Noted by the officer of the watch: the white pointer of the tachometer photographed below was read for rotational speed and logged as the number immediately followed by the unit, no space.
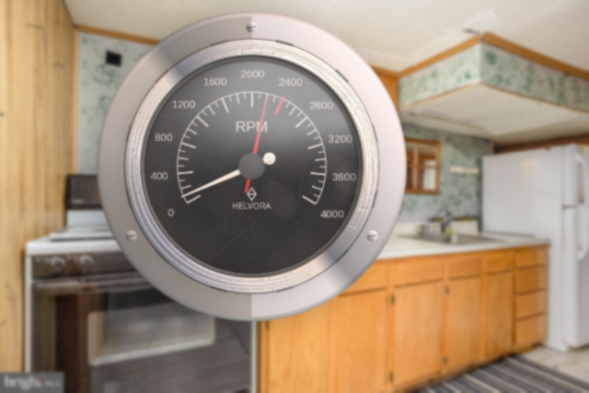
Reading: 100rpm
